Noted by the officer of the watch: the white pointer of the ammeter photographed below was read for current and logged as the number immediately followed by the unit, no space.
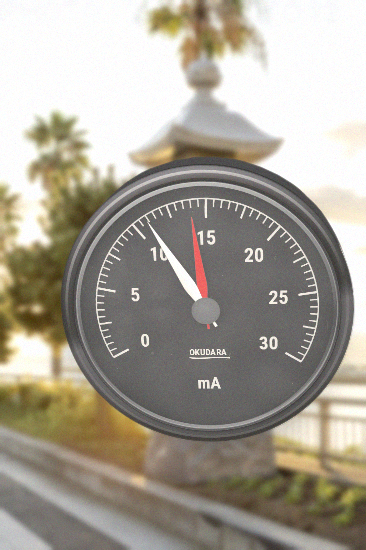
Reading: 11mA
